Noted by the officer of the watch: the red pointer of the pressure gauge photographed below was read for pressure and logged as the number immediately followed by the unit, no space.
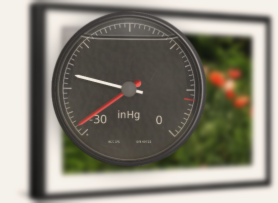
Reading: -29inHg
